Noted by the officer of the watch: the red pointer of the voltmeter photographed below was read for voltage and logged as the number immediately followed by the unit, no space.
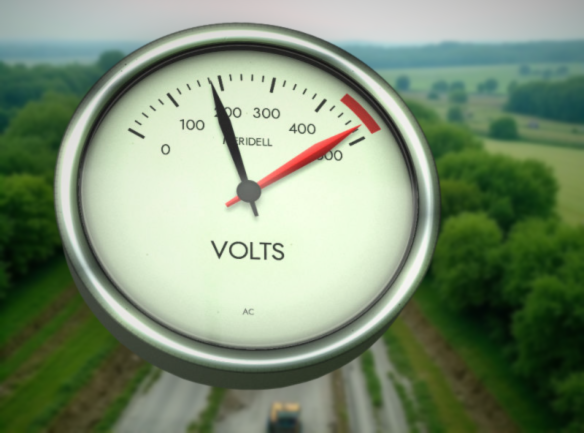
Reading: 480V
